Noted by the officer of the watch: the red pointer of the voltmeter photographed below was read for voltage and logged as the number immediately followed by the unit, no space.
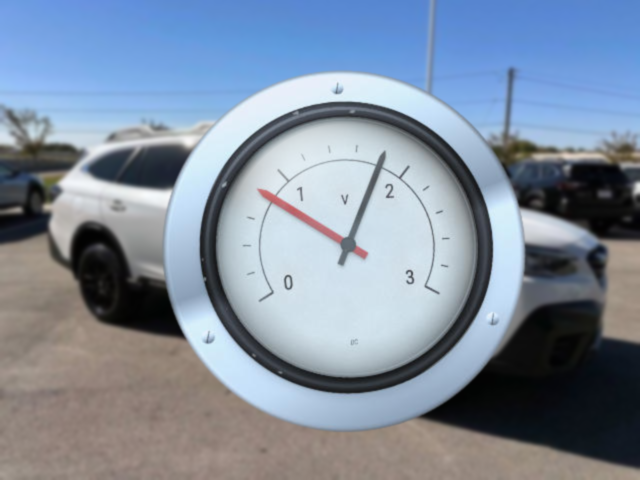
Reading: 0.8V
